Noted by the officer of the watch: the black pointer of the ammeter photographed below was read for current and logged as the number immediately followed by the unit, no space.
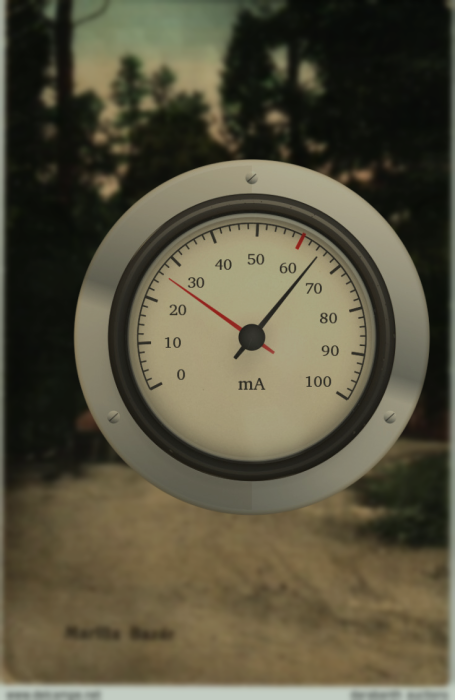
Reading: 65mA
